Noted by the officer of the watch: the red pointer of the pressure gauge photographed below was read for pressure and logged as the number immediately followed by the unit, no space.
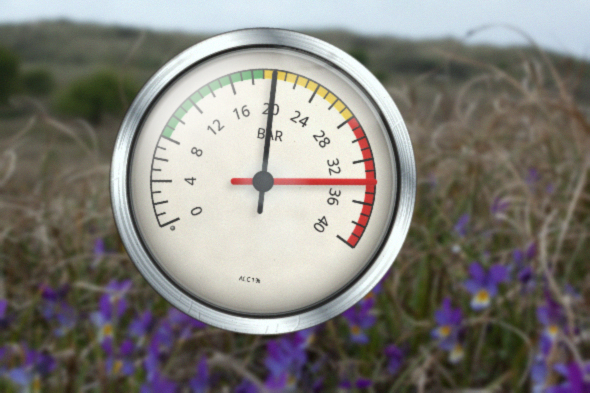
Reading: 34bar
